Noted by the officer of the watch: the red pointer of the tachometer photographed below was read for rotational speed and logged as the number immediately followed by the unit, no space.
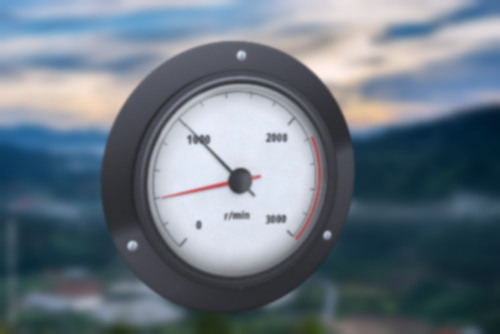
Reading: 400rpm
